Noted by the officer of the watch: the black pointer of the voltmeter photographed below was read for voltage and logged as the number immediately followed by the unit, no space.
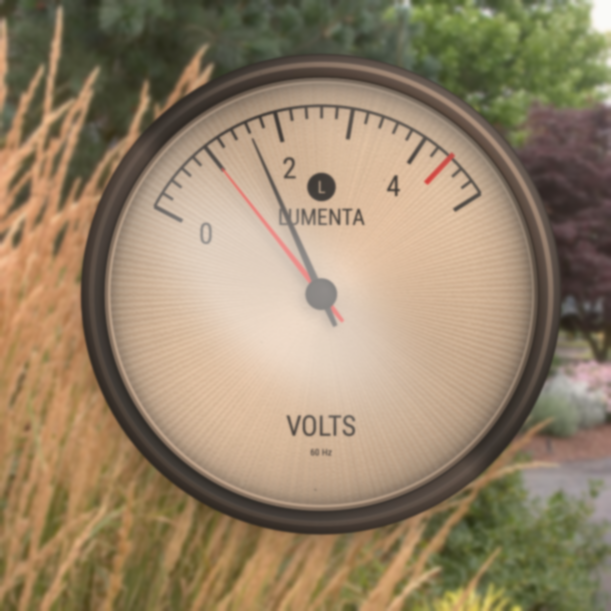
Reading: 1.6V
